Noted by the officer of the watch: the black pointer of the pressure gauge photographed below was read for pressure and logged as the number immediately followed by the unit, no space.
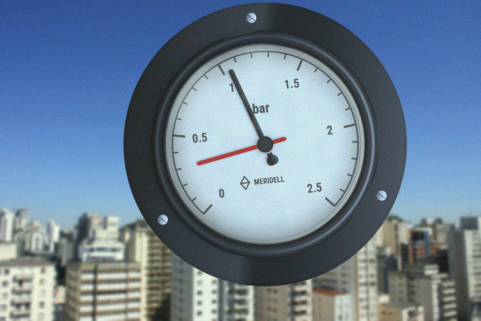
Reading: 1.05bar
